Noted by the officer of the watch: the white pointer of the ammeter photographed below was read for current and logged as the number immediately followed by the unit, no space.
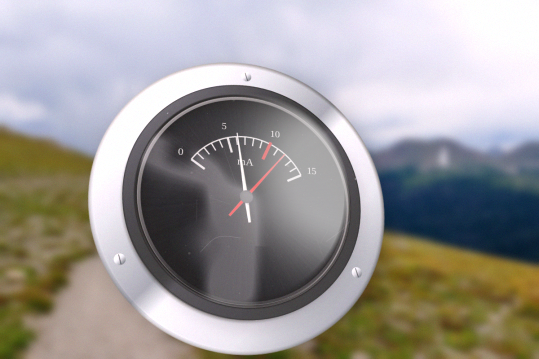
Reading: 6mA
